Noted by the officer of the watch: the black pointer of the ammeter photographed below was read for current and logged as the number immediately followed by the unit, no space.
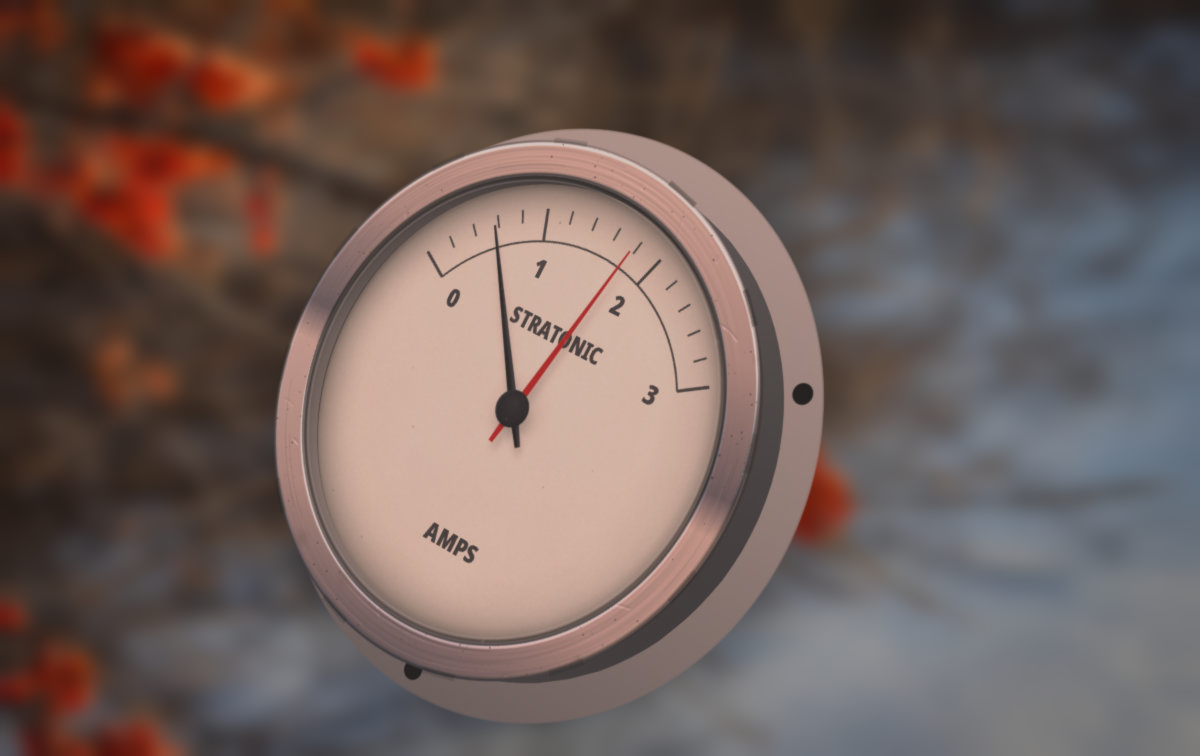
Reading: 0.6A
